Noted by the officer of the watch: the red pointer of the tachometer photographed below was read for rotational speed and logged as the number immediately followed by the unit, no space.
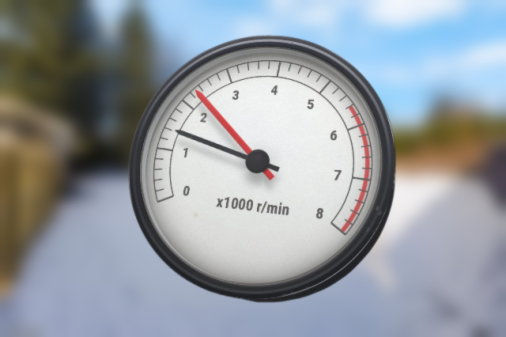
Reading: 2300rpm
